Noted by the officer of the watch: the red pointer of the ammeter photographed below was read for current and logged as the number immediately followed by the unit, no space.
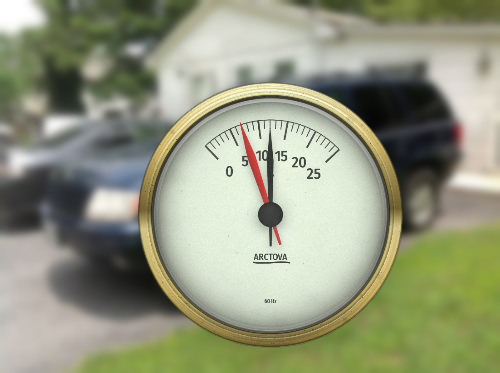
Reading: 7A
